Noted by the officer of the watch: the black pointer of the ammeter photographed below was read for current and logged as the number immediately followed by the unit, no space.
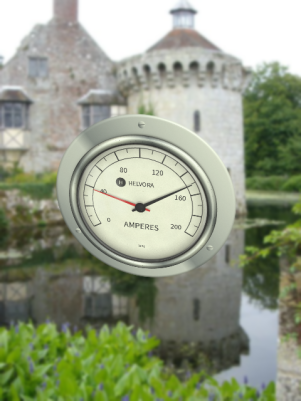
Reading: 150A
